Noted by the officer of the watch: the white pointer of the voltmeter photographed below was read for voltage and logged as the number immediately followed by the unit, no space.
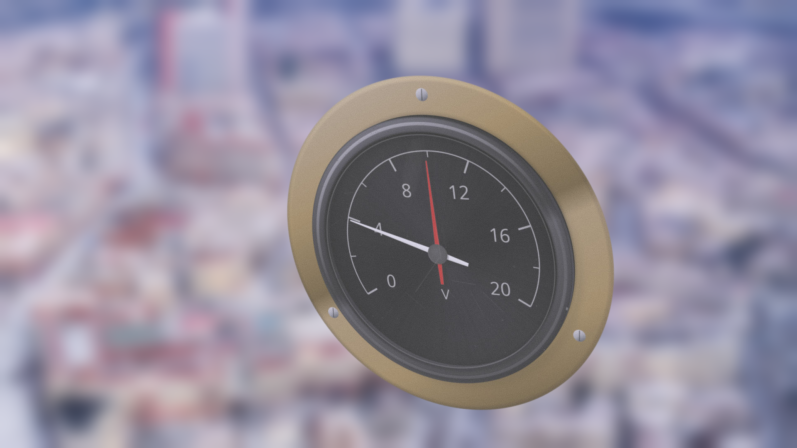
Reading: 4V
